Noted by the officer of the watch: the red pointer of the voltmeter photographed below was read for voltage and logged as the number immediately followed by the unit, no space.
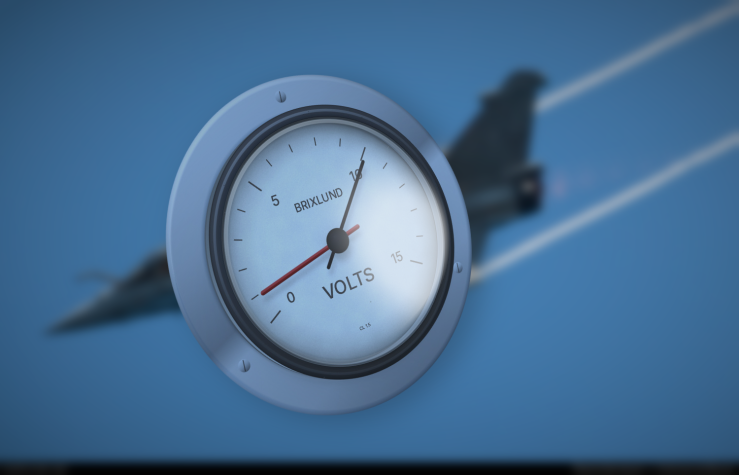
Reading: 1V
